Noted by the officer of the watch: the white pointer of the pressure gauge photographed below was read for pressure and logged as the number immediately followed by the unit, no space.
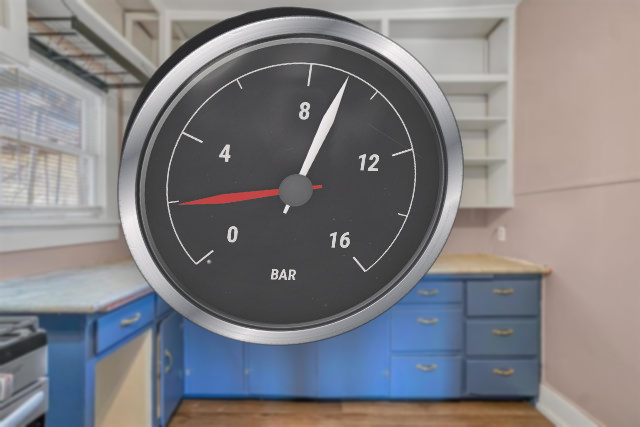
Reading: 9bar
